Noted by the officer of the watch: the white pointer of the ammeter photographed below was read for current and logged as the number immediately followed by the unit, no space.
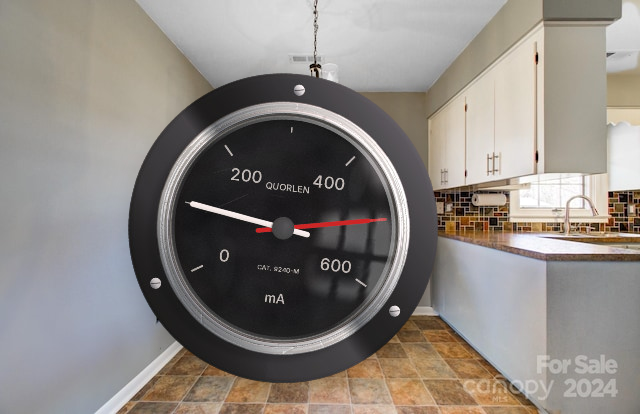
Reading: 100mA
